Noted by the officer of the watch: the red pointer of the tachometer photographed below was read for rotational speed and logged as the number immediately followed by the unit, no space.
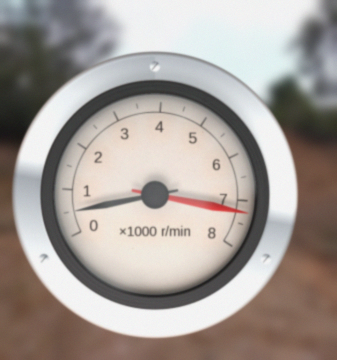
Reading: 7250rpm
